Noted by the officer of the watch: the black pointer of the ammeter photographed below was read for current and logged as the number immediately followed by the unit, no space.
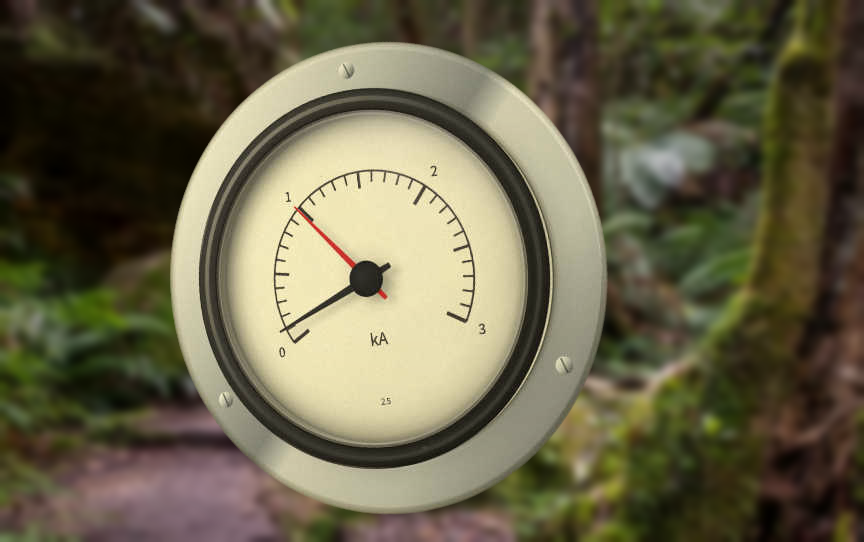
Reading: 0.1kA
